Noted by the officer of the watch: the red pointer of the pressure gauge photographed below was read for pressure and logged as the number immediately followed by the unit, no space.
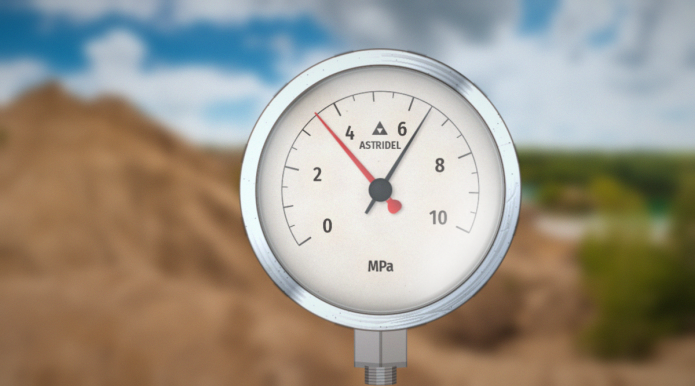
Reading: 3.5MPa
